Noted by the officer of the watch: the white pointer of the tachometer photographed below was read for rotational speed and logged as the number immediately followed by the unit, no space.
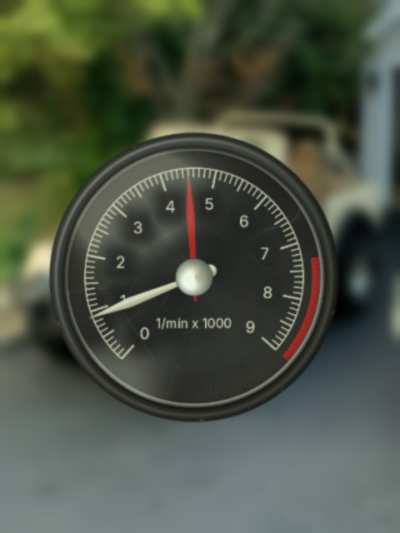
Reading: 900rpm
